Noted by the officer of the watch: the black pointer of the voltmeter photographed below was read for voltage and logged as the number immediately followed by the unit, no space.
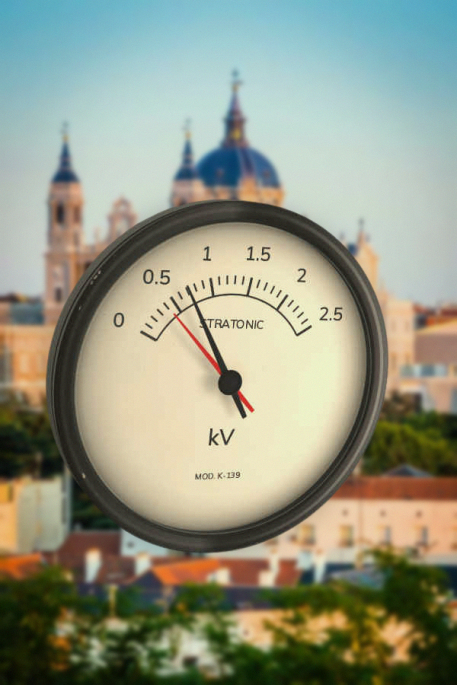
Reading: 0.7kV
